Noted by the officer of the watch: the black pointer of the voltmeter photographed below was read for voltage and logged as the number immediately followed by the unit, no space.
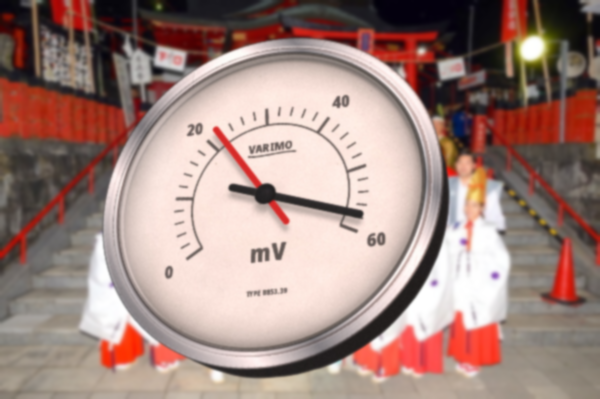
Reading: 58mV
